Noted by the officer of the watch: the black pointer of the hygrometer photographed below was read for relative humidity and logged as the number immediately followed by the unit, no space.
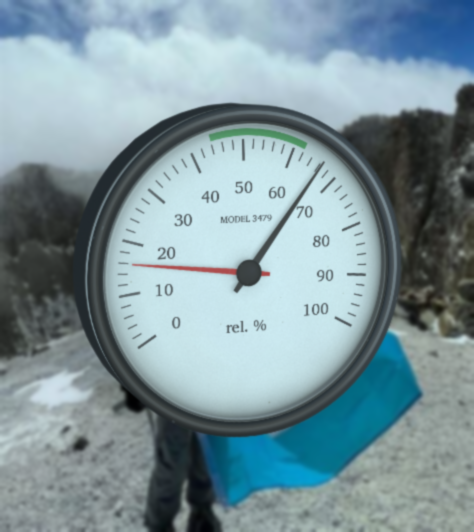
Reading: 66%
